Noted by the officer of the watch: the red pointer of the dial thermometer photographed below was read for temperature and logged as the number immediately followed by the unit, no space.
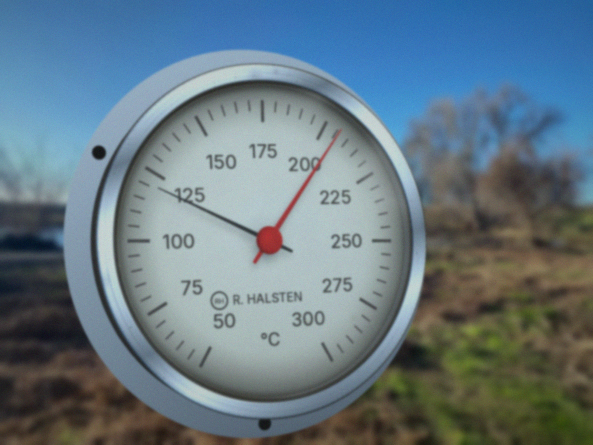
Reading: 205°C
